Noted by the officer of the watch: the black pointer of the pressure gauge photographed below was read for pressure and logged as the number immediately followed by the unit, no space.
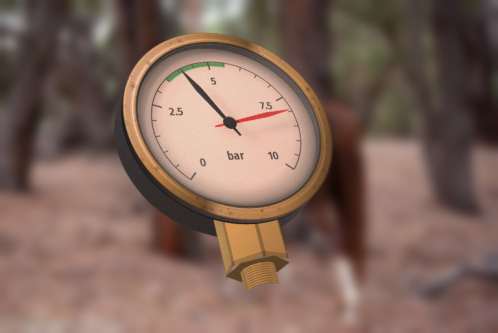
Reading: 4bar
